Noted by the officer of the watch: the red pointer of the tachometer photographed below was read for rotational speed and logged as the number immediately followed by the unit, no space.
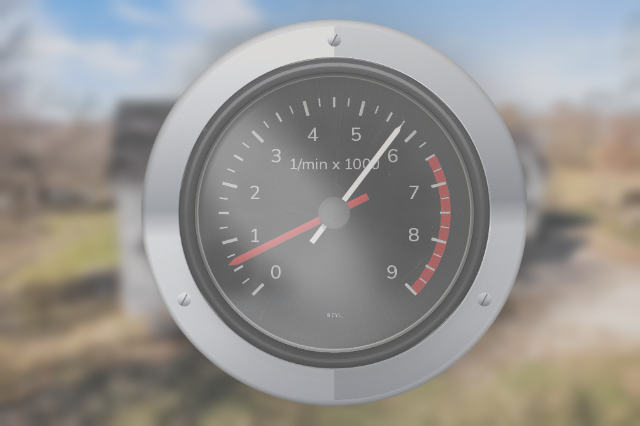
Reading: 625rpm
